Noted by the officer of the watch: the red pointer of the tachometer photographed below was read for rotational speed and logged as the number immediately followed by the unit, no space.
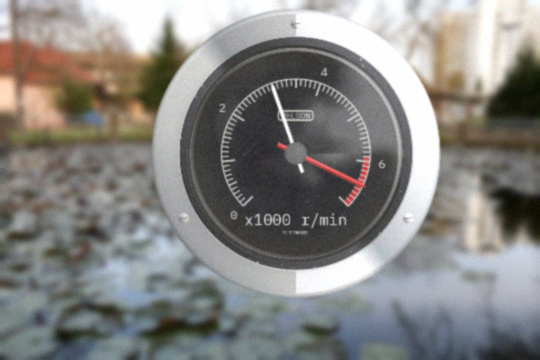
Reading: 6500rpm
